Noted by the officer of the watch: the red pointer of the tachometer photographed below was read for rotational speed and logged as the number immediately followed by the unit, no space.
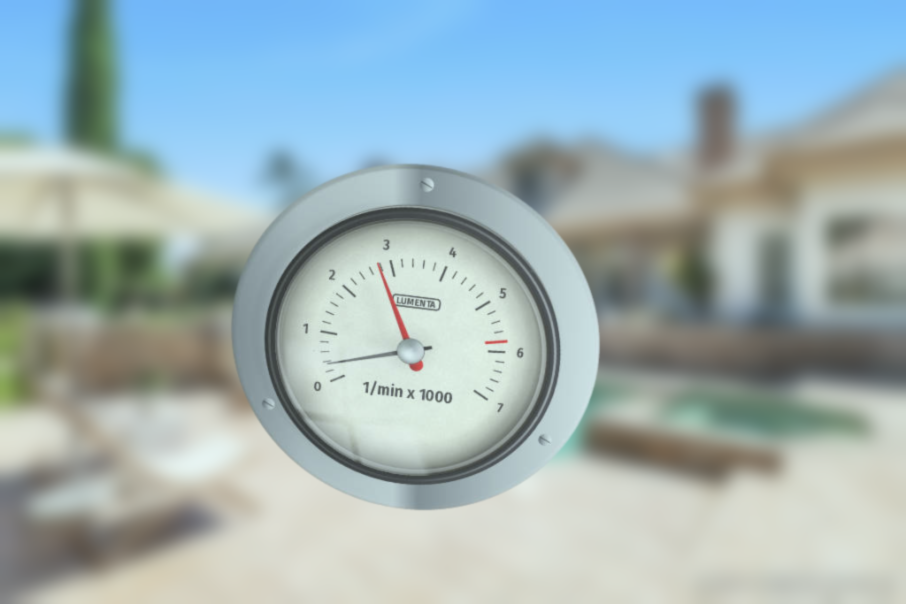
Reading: 2800rpm
